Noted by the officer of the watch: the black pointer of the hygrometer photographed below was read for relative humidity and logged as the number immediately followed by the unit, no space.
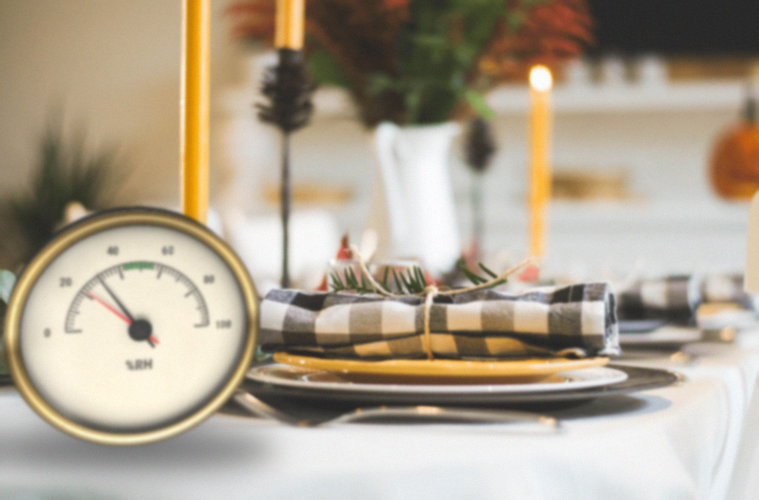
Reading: 30%
